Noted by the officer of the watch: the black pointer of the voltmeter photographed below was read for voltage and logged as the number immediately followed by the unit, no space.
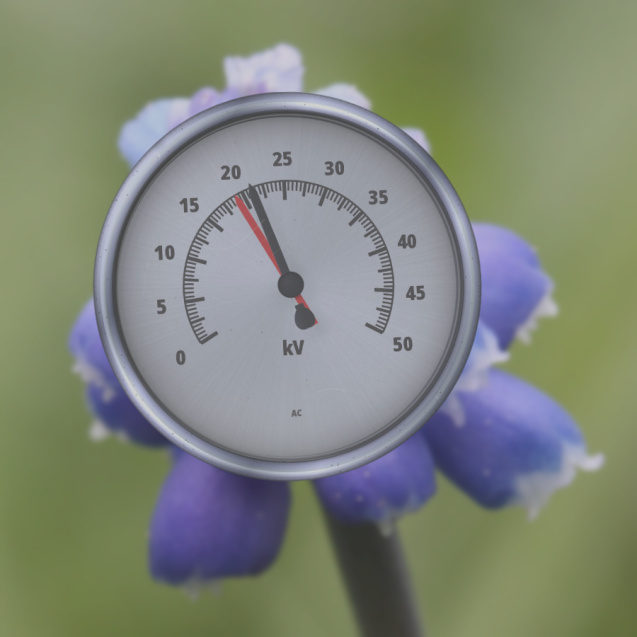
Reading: 21kV
